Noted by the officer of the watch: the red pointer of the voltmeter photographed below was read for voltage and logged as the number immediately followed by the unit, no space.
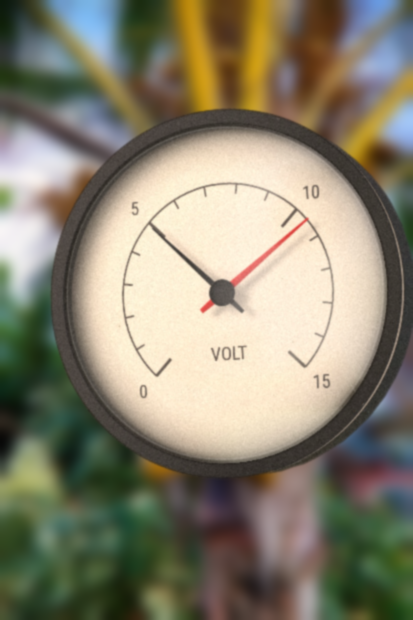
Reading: 10.5V
